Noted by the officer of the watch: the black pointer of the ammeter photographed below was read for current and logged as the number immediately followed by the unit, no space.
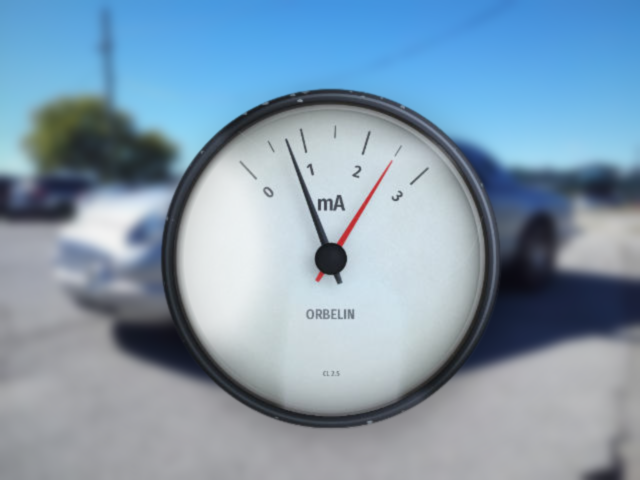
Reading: 0.75mA
